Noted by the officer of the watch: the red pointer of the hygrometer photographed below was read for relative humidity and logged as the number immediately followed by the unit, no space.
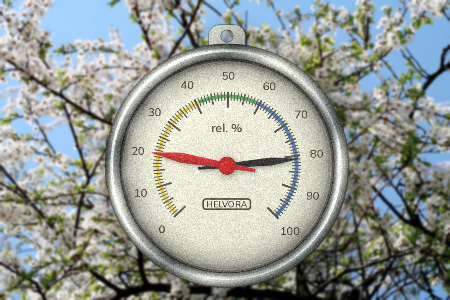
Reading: 20%
